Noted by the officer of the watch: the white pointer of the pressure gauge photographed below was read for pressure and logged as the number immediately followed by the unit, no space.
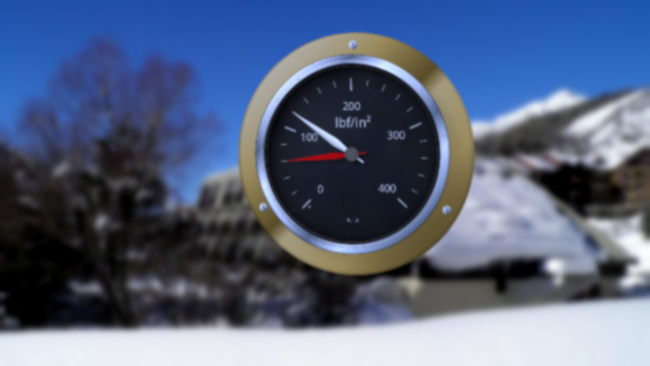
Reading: 120psi
